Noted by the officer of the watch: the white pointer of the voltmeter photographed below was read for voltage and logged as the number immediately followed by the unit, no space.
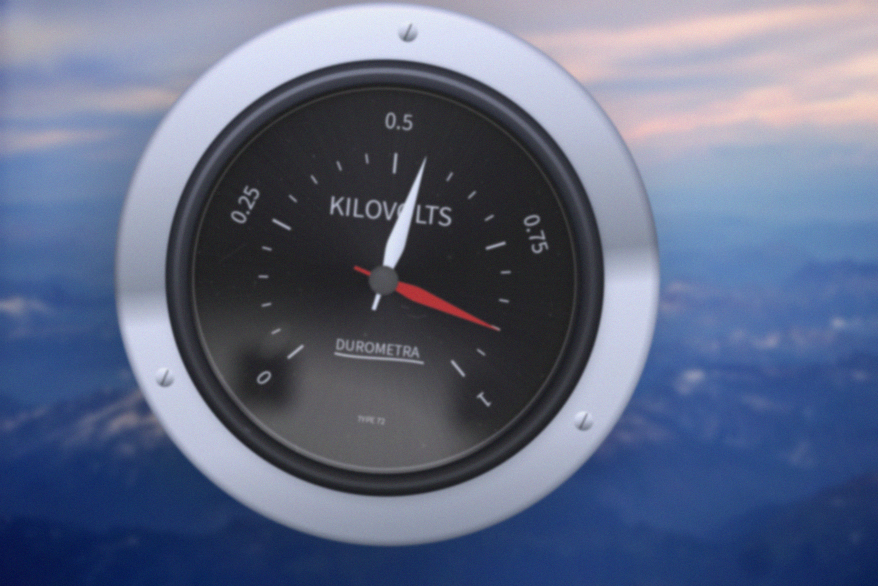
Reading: 0.55kV
